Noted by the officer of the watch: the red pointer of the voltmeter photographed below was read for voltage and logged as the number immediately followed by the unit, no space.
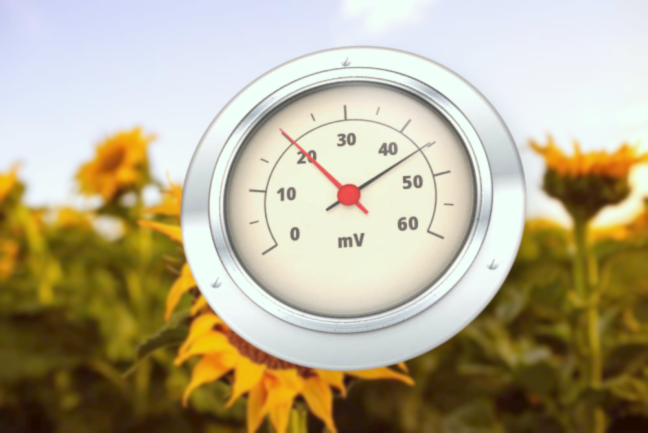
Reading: 20mV
